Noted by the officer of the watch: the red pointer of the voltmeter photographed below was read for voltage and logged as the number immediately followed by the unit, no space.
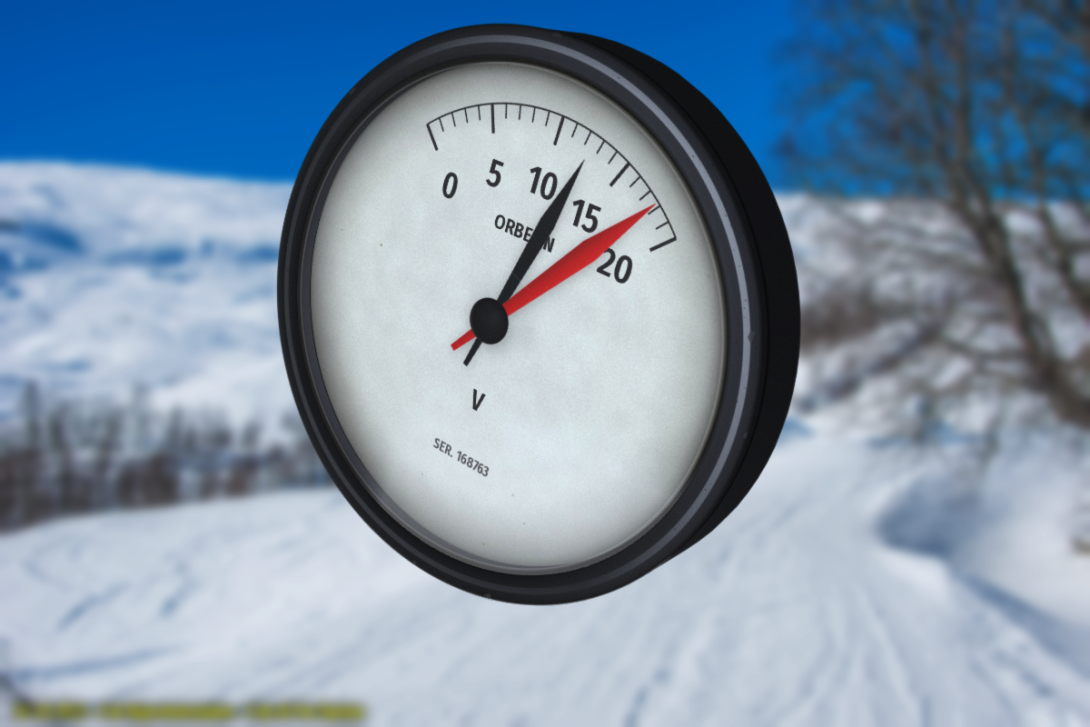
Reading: 18V
